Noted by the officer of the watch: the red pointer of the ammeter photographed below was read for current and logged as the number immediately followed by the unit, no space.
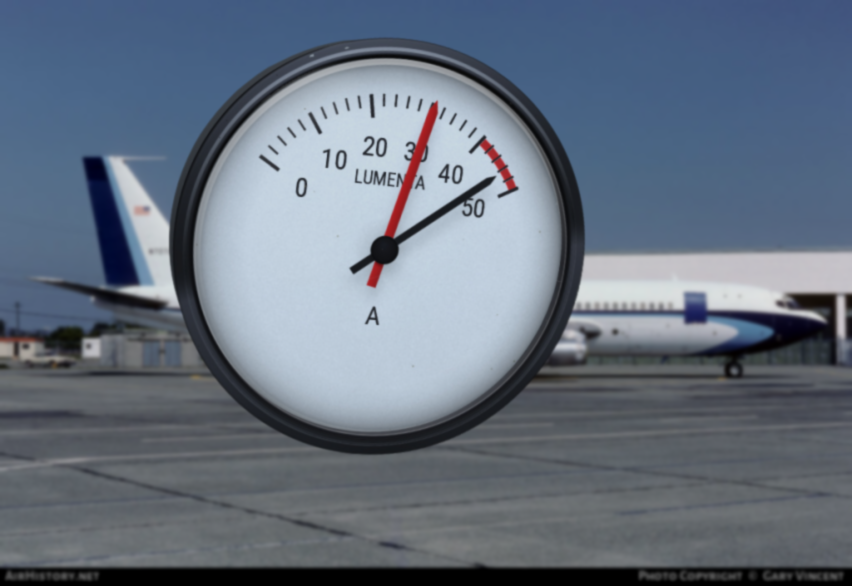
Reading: 30A
